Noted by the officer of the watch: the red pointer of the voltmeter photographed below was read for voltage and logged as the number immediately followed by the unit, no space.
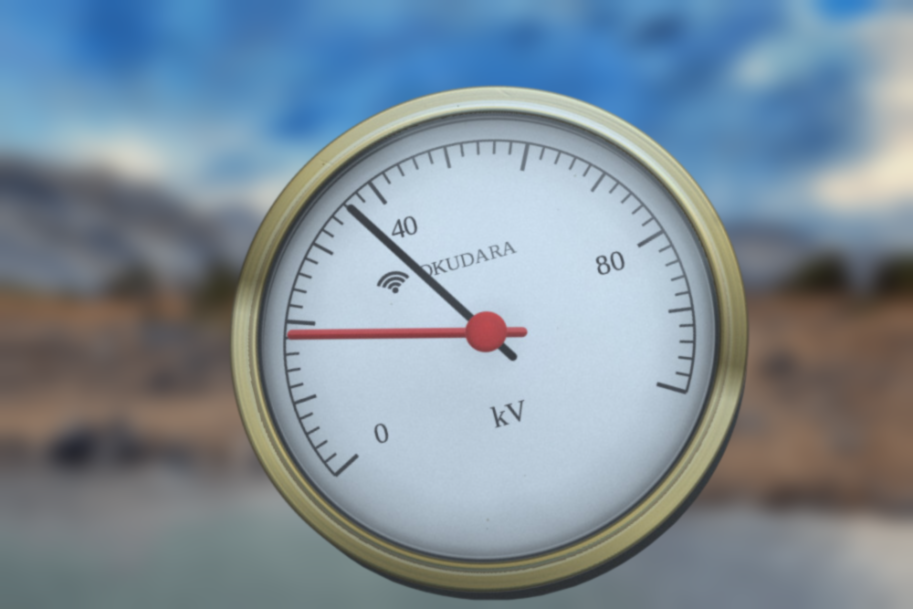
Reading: 18kV
